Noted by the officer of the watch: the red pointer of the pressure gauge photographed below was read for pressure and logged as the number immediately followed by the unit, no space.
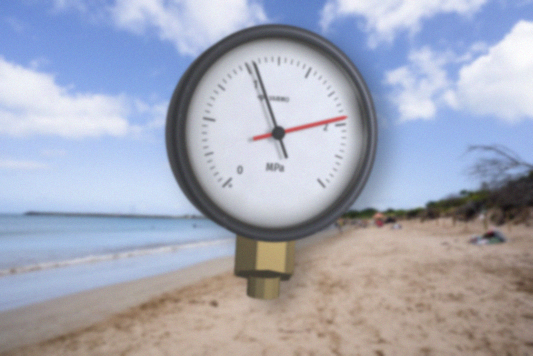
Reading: 1.95MPa
